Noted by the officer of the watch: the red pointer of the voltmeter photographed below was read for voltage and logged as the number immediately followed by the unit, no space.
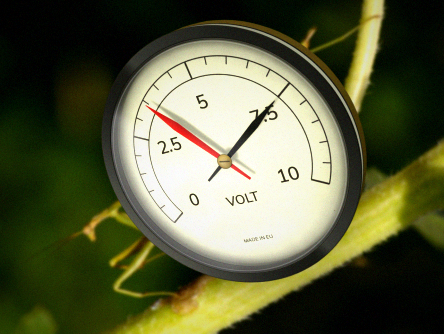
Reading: 3.5V
